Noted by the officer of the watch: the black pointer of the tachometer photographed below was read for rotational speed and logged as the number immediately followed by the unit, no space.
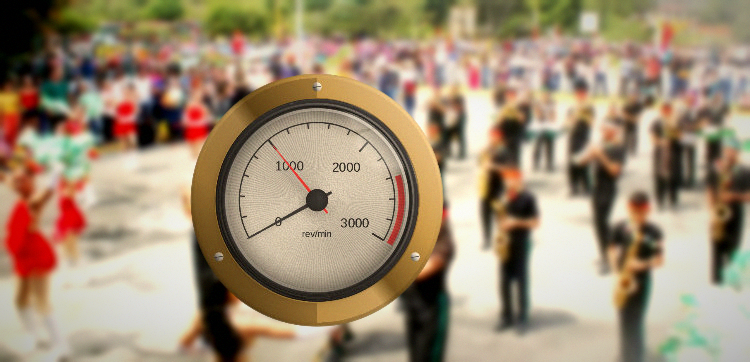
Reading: 0rpm
